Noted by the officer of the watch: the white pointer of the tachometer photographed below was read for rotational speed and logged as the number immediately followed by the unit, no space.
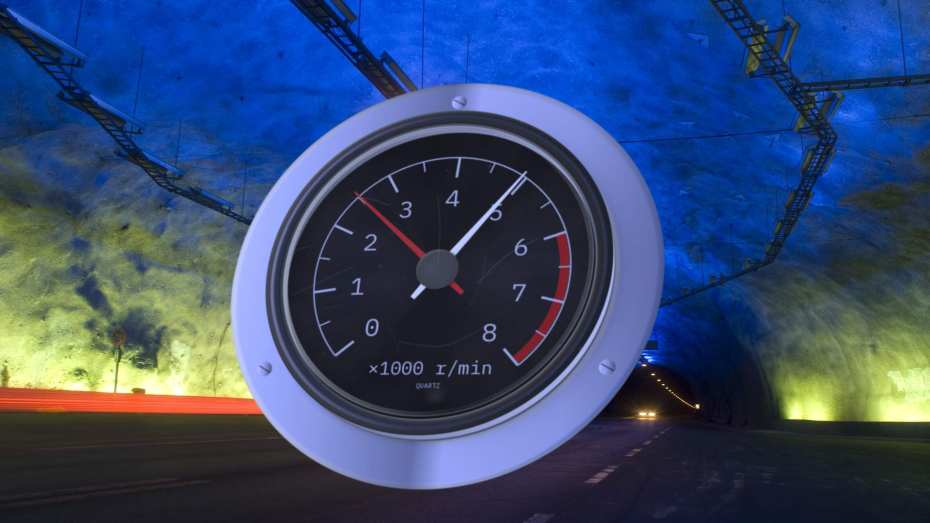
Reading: 5000rpm
